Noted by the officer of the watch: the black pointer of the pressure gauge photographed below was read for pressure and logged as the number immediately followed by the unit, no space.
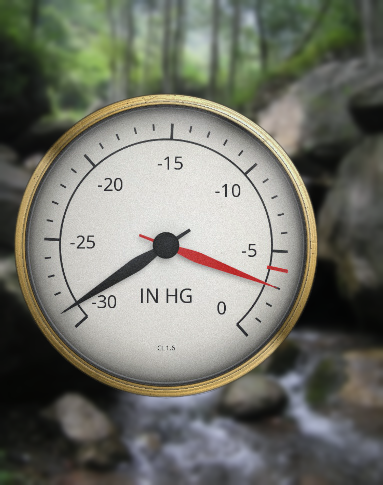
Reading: -29inHg
